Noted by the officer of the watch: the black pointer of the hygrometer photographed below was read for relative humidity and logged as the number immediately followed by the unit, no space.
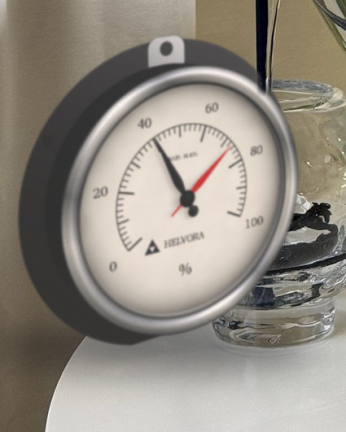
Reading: 40%
